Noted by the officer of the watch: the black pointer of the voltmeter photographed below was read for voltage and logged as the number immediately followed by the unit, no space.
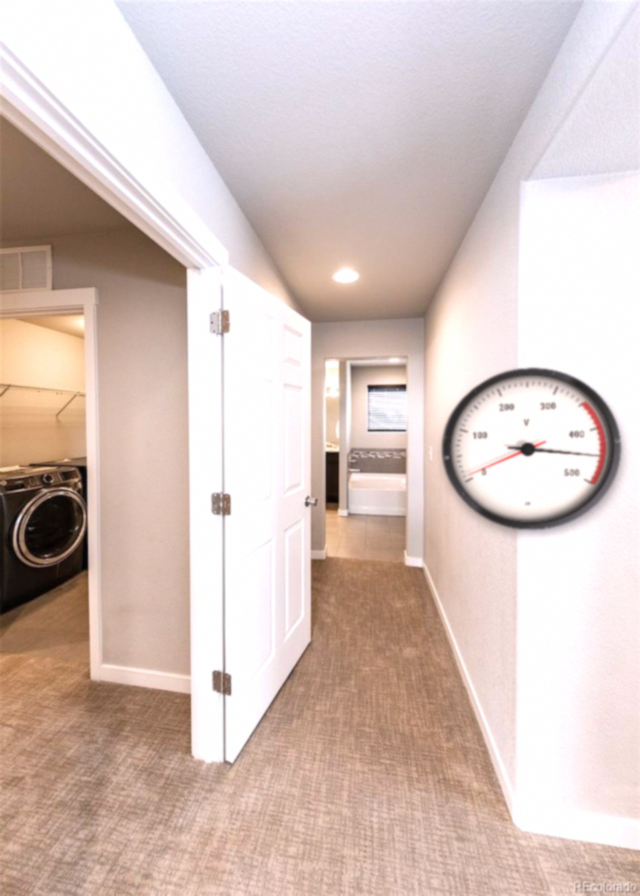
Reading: 450V
